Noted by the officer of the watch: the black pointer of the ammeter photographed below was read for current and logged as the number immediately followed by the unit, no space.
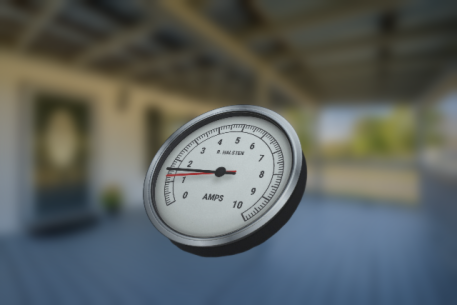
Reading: 1.5A
